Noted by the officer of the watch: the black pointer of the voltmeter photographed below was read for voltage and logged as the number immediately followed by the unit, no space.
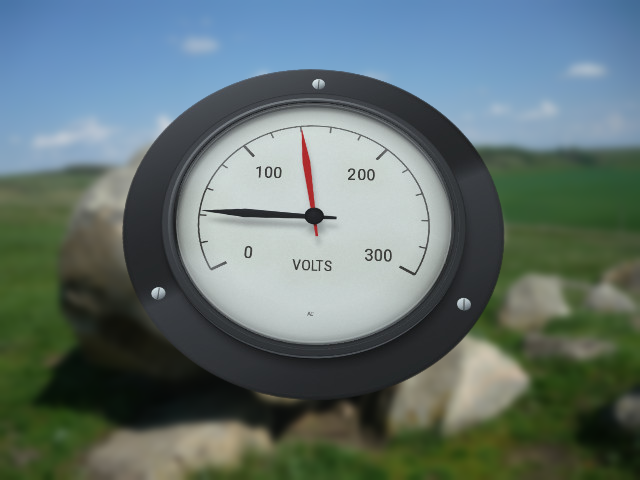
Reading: 40V
